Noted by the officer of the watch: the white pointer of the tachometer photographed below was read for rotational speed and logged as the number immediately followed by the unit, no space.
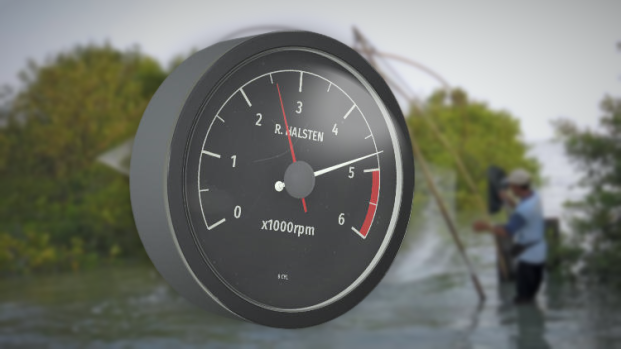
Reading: 4750rpm
